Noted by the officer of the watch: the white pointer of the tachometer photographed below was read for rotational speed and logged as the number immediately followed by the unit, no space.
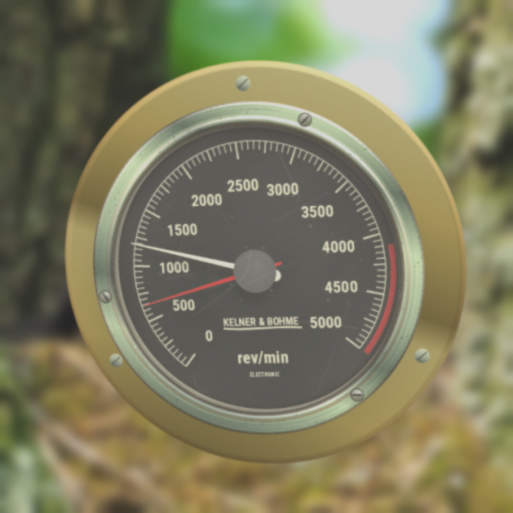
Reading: 1200rpm
